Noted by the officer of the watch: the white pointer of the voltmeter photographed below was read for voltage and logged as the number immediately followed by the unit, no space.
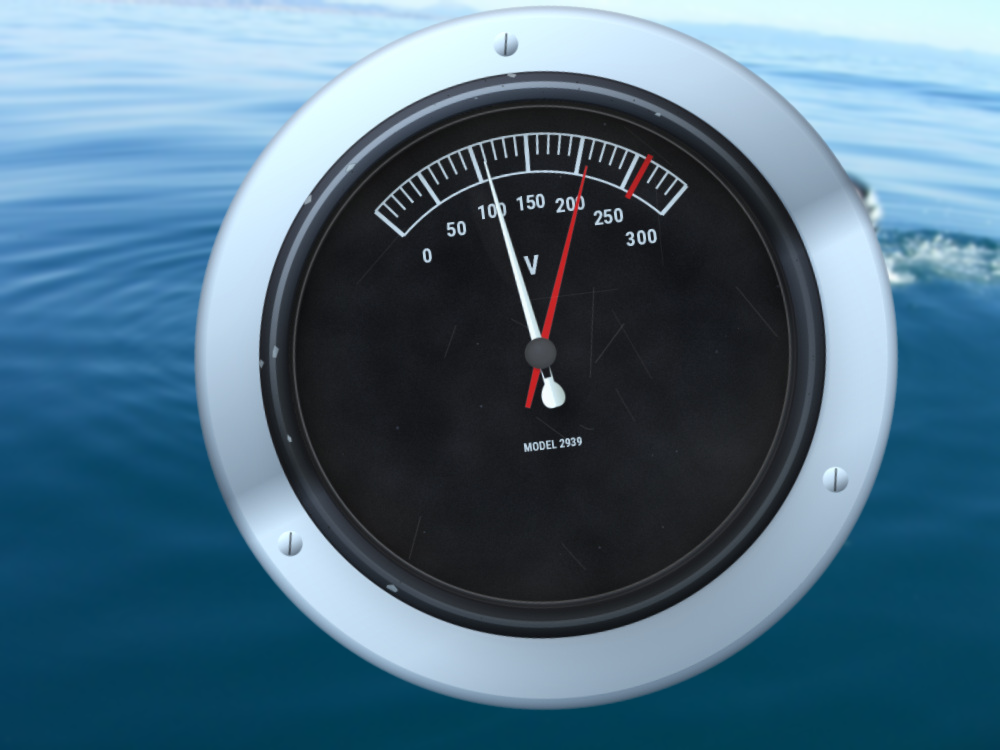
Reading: 110V
